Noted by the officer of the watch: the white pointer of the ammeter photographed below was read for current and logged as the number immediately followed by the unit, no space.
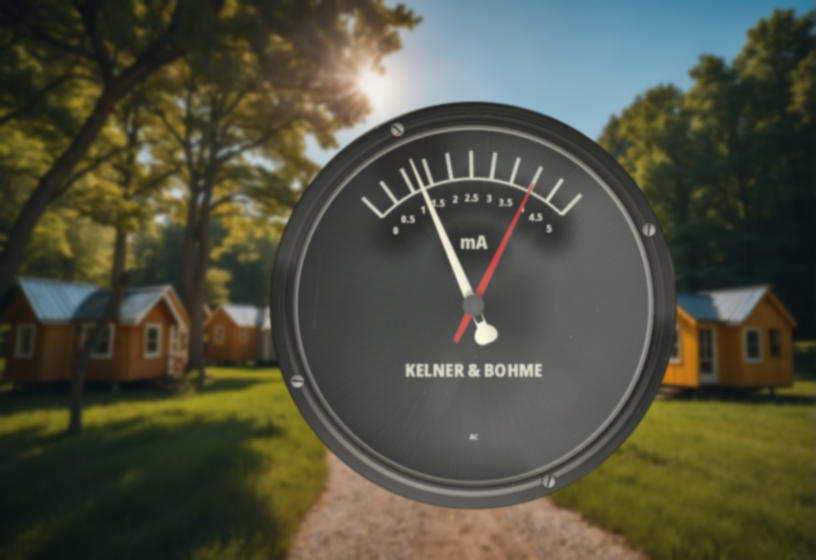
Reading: 1.25mA
